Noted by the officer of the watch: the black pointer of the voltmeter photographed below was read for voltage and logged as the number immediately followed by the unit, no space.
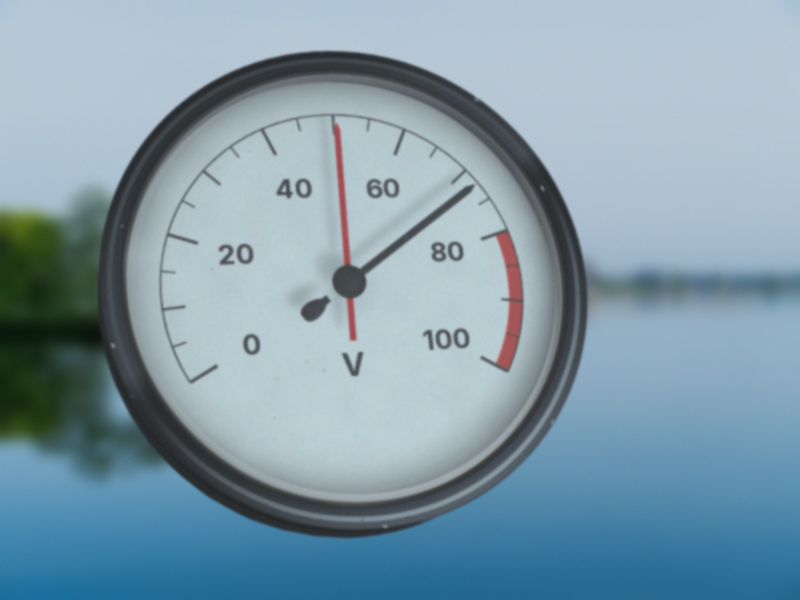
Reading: 72.5V
